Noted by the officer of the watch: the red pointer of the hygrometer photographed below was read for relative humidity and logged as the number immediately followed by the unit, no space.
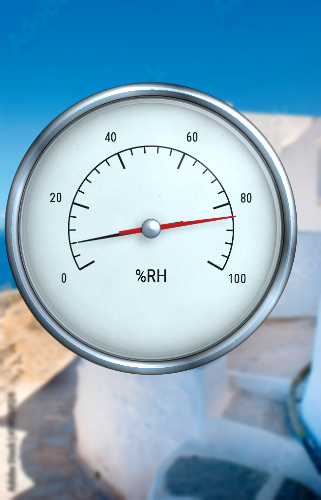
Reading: 84%
